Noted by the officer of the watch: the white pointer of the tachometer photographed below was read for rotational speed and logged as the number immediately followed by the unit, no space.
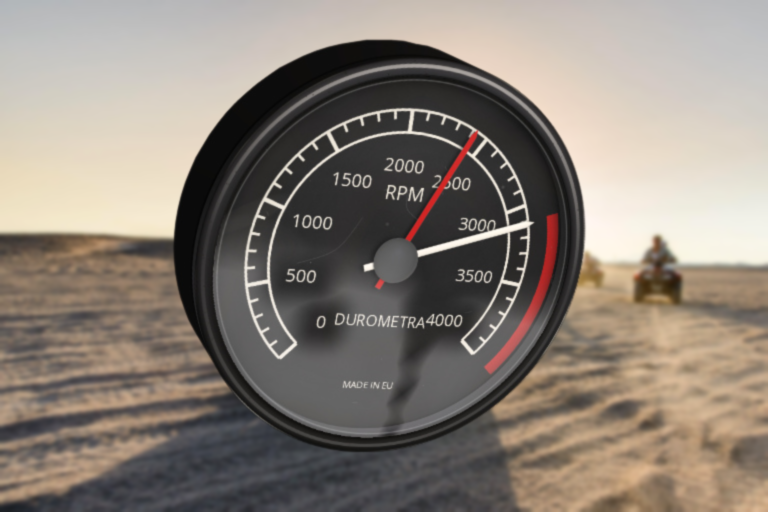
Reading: 3100rpm
